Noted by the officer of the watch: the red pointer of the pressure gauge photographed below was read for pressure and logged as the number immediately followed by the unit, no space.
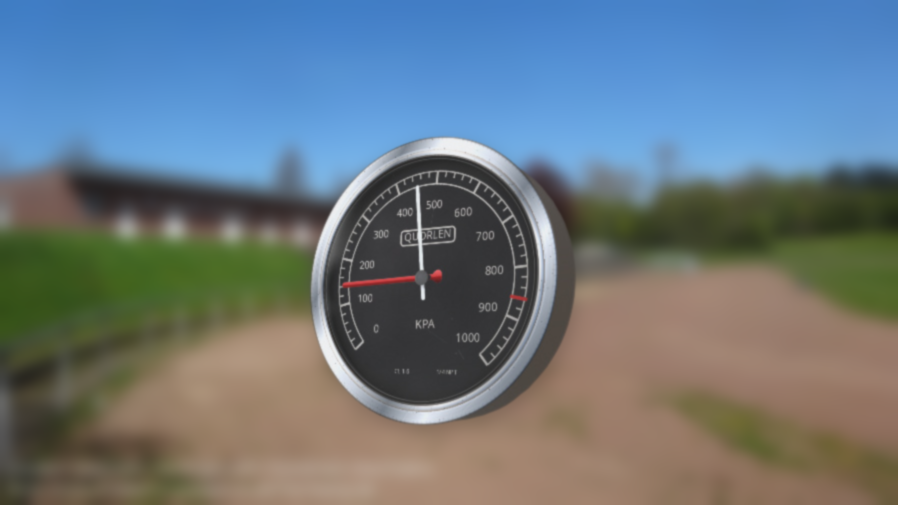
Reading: 140kPa
